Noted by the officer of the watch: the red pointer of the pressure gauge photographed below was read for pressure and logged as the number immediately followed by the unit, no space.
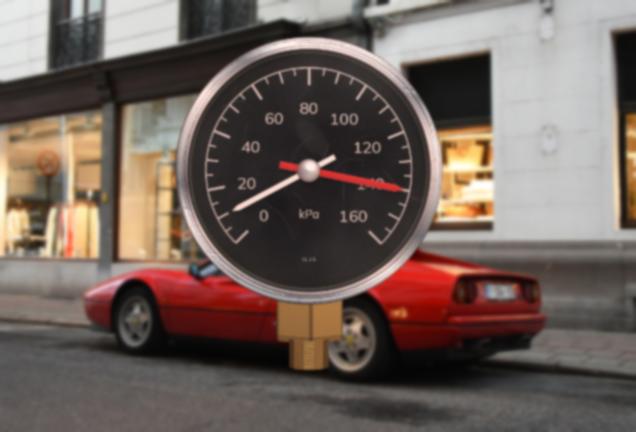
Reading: 140kPa
